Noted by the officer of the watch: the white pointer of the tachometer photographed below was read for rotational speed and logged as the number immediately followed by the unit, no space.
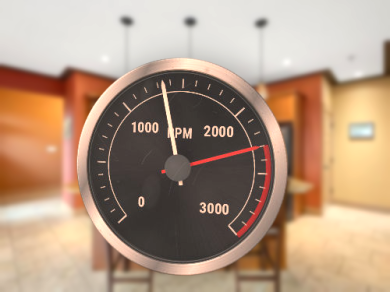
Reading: 1350rpm
